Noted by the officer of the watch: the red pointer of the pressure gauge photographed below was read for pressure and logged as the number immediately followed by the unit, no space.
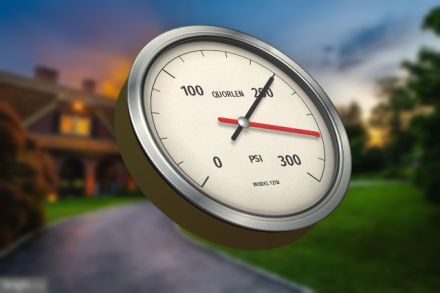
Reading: 260psi
